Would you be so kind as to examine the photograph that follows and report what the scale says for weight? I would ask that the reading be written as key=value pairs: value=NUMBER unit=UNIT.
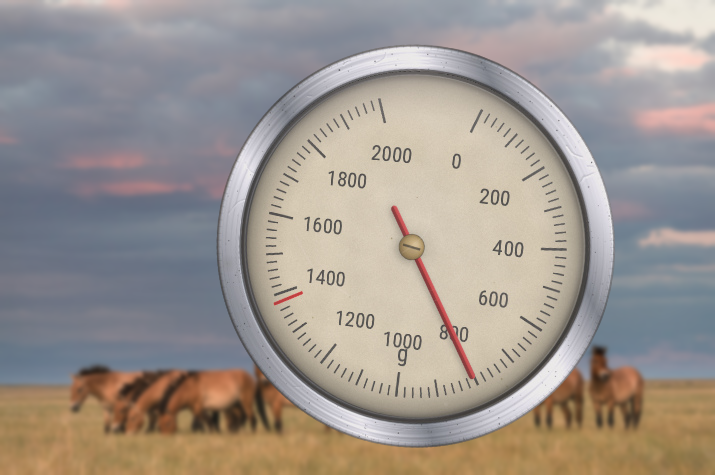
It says value=800 unit=g
